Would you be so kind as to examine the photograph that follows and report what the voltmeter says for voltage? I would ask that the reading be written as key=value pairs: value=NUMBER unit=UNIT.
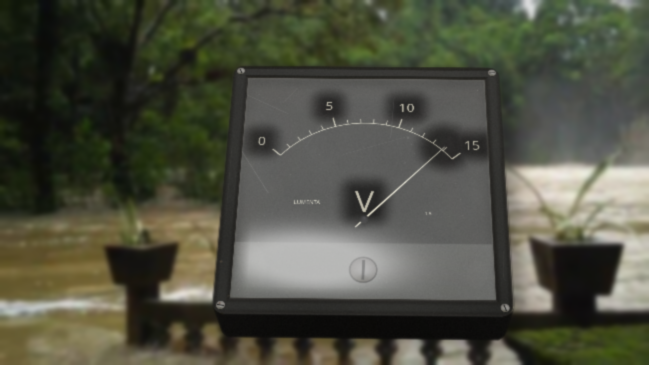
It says value=14 unit=V
